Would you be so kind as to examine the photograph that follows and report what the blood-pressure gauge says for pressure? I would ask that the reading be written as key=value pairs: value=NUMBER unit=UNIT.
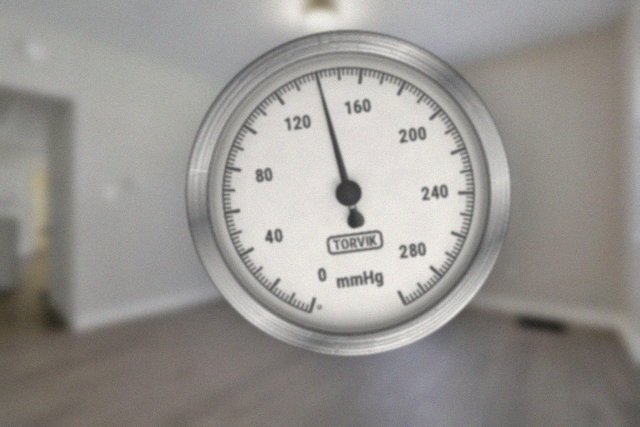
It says value=140 unit=mmHg
